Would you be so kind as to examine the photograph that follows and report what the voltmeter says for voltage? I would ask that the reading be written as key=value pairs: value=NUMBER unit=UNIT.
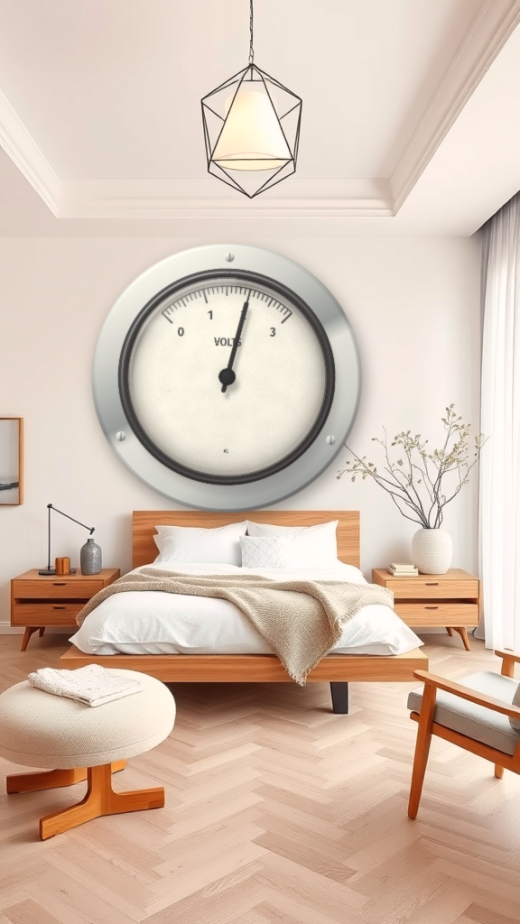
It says value=2 unit=V
